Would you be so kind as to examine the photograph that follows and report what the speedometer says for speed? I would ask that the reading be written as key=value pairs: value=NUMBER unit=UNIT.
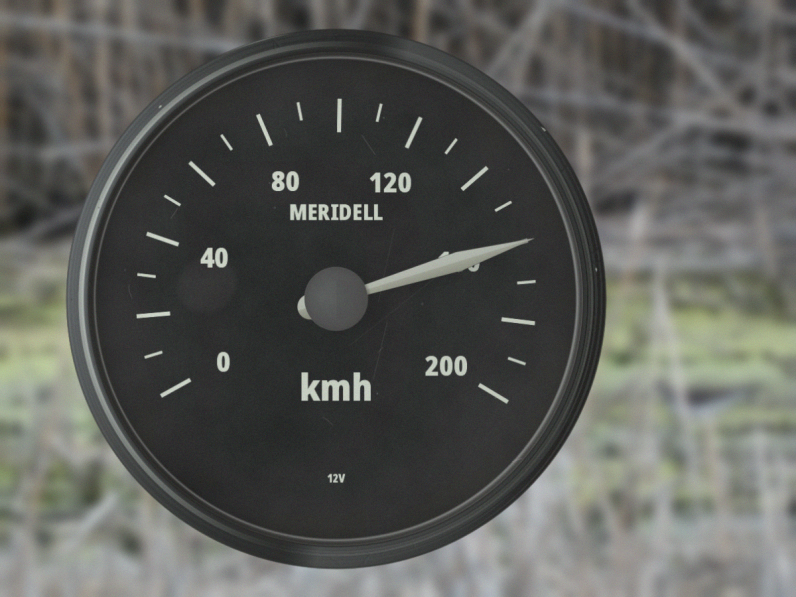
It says value=160 unit=km/h
